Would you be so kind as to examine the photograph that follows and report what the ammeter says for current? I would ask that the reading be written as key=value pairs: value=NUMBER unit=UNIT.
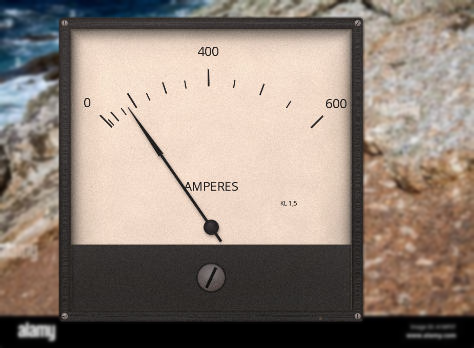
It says value=175 unit=A
